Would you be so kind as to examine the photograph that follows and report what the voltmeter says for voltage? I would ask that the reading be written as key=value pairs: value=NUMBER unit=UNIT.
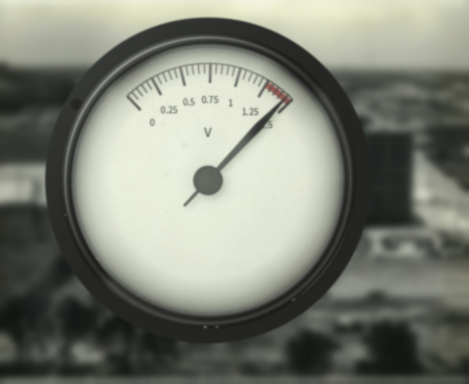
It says value=1.45 unit=V
